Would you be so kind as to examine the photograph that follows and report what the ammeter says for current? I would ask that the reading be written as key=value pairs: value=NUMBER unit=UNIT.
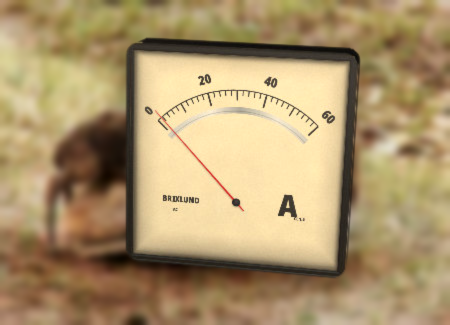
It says value=2 unit=A
